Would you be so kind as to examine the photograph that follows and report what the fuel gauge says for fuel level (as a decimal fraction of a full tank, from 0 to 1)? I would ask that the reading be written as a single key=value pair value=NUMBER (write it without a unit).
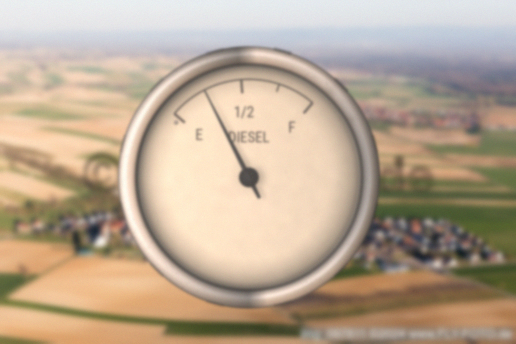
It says value=0.25
